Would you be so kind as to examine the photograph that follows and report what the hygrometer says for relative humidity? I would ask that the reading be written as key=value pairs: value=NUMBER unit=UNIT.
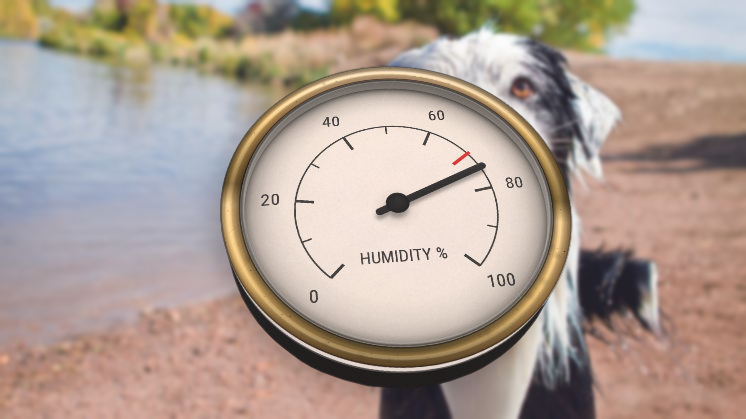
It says value=75 unit=%
